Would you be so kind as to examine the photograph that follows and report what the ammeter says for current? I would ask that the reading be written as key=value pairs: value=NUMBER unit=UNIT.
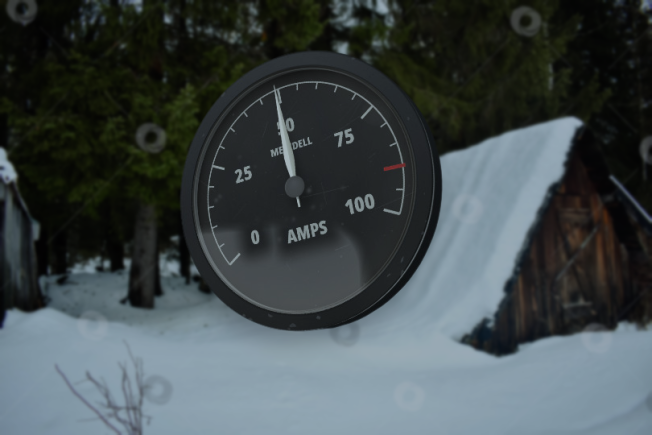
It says value=50 unit=A
